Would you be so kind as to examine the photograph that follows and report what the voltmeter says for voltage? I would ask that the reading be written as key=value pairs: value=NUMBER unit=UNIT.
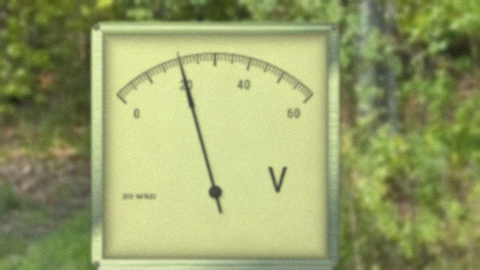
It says value=20 unit=V
